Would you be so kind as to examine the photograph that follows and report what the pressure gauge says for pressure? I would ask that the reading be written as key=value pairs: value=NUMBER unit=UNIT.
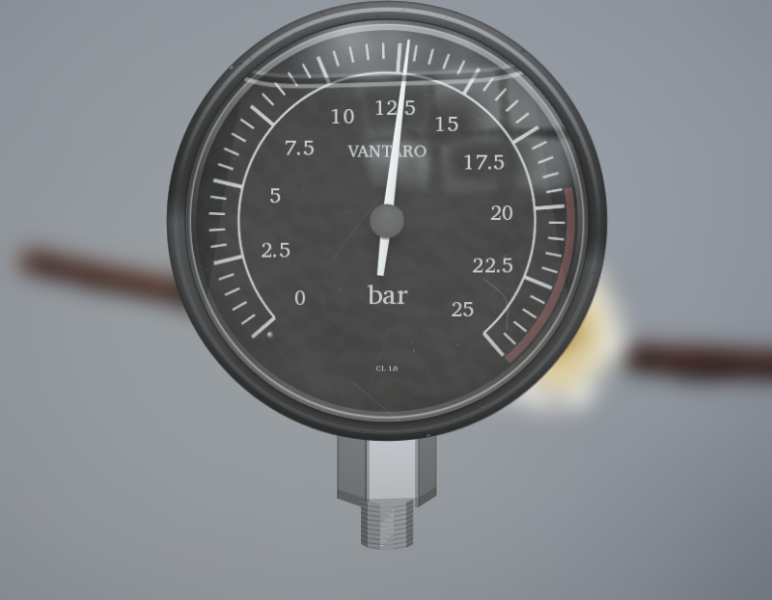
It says value=12.75 unit=bar
